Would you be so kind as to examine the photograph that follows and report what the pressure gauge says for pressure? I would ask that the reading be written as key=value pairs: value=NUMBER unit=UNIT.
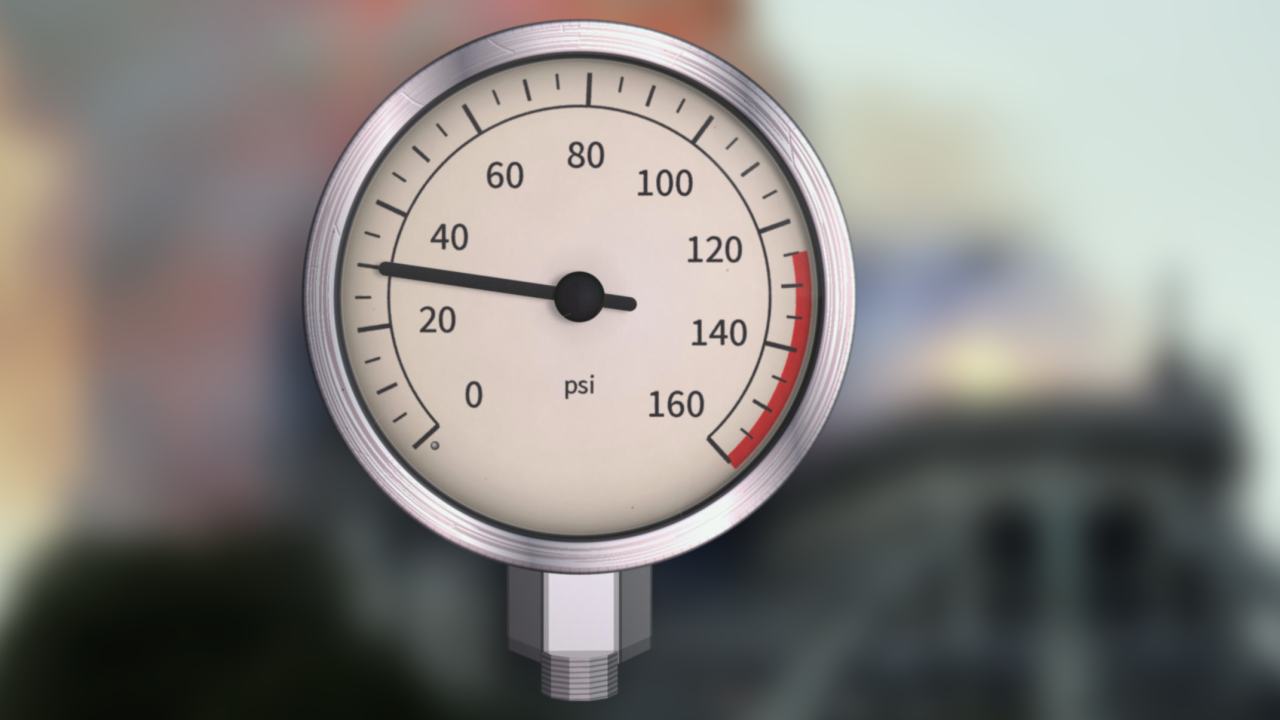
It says value=30 unit=psi
